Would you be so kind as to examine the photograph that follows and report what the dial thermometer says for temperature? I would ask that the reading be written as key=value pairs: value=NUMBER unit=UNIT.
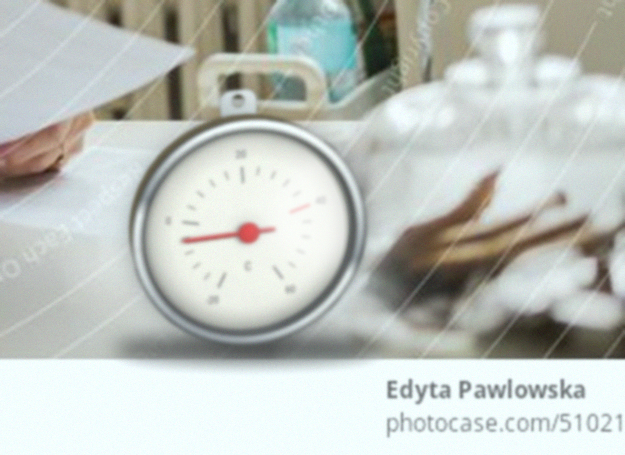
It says value=-4 unit=°C
